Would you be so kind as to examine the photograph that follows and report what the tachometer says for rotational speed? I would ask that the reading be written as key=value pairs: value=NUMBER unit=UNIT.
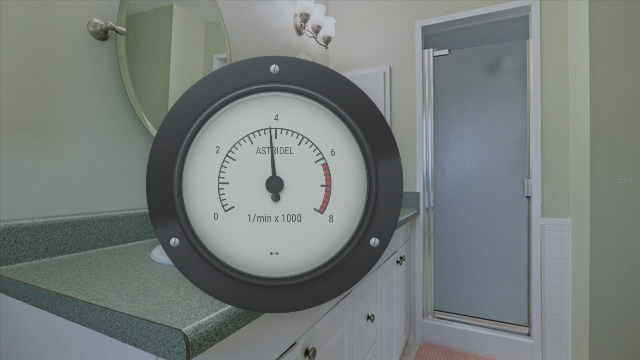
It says value=3800 unit=rpm
